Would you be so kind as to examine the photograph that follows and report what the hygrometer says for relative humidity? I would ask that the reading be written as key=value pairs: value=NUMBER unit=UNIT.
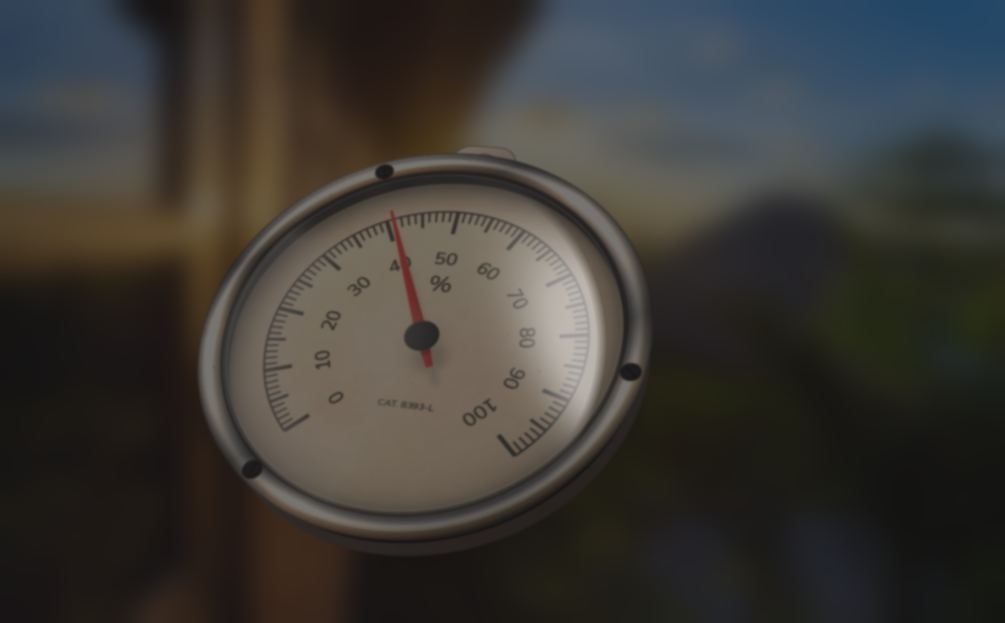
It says value=41 unit=%
